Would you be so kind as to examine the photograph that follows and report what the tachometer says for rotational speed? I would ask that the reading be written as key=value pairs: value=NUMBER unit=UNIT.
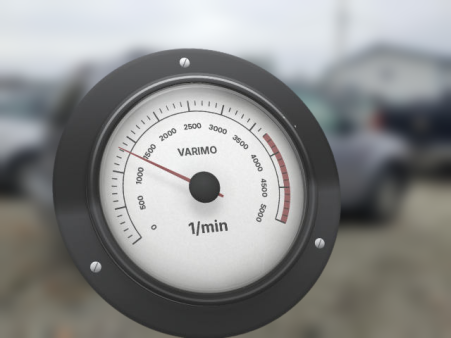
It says value=1300 unit=rpm
